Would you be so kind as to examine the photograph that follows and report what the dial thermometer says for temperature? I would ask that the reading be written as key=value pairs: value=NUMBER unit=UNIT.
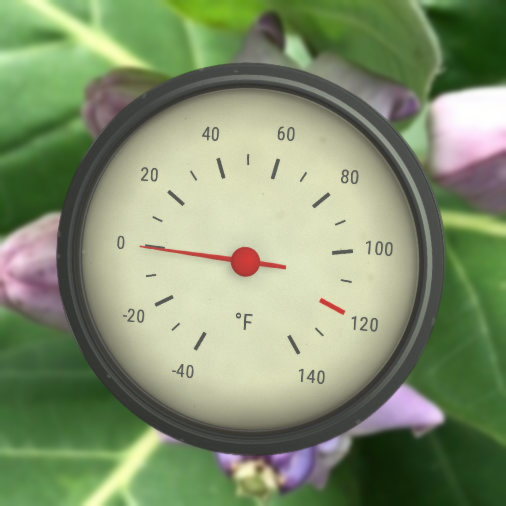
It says value=0 unit=°F
